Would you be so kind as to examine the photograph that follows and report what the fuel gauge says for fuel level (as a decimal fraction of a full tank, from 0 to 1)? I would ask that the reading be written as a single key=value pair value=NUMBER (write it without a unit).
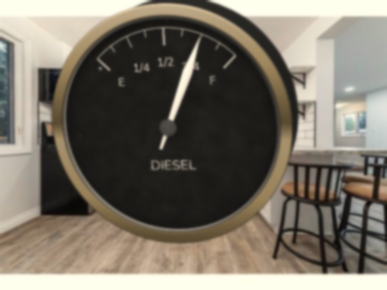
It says value=0.75
